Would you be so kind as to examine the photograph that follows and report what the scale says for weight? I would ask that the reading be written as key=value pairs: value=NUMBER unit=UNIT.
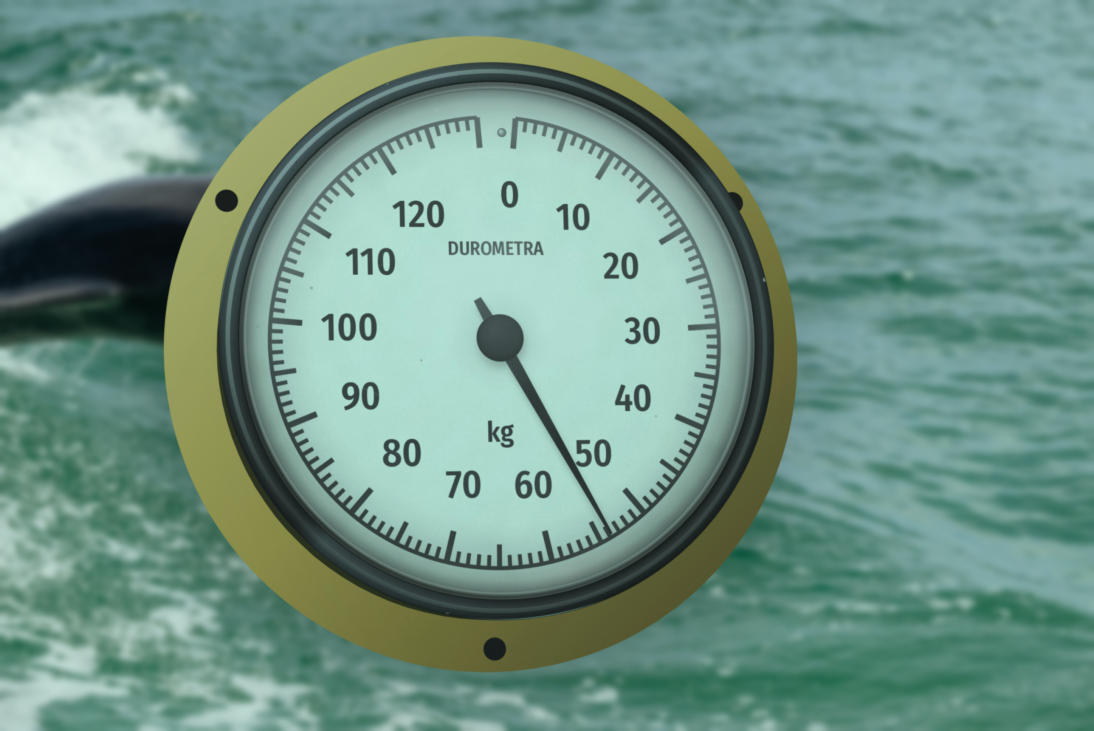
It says value=54 unit=kg
